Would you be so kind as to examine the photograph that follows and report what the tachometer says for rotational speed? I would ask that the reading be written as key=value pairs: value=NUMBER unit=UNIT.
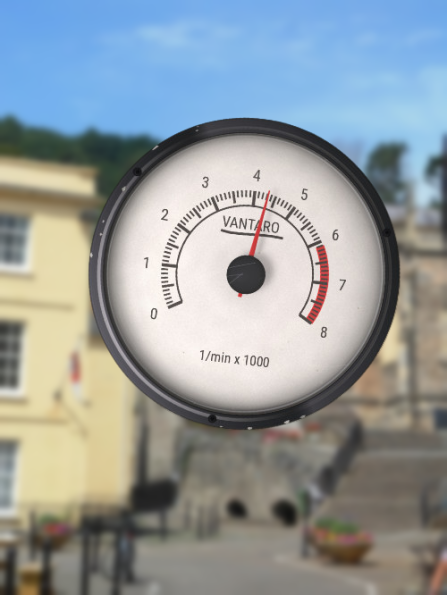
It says value=4300 unit=rpm
